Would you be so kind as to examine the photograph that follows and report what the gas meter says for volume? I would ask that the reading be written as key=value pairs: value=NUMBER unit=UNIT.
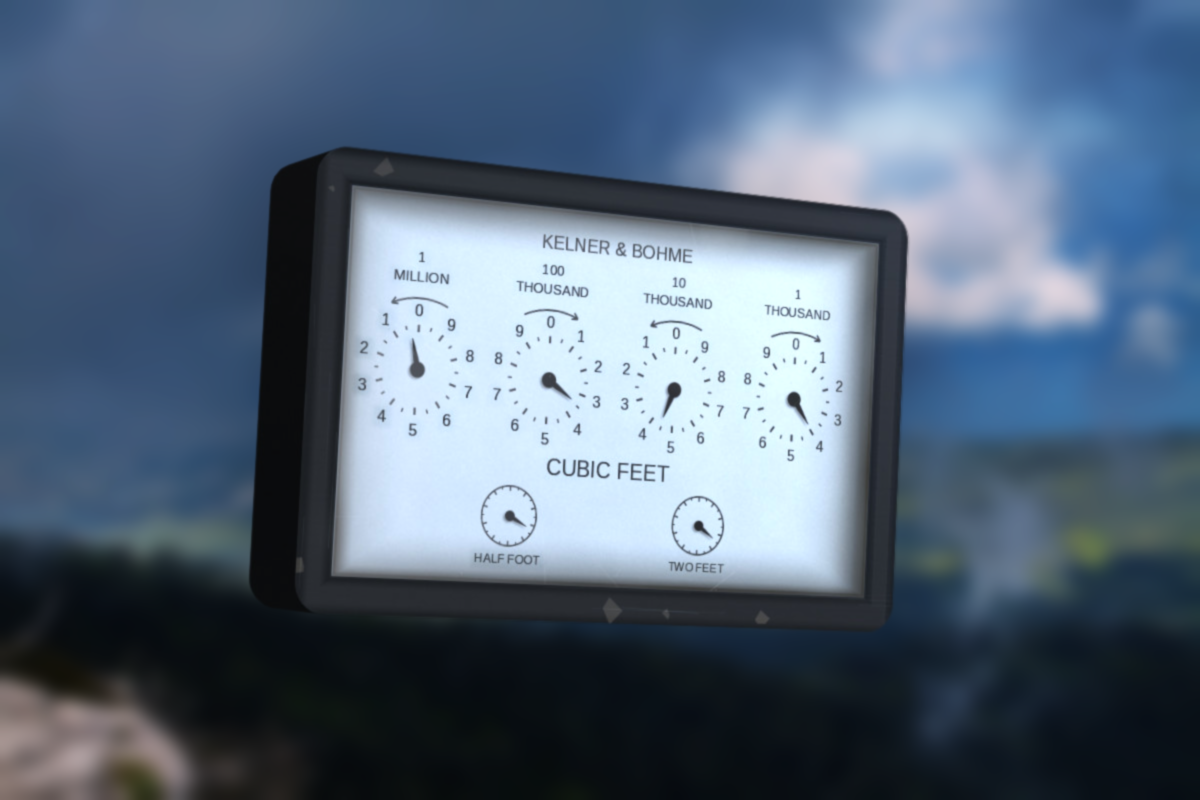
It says value=34400 unit=ft³
